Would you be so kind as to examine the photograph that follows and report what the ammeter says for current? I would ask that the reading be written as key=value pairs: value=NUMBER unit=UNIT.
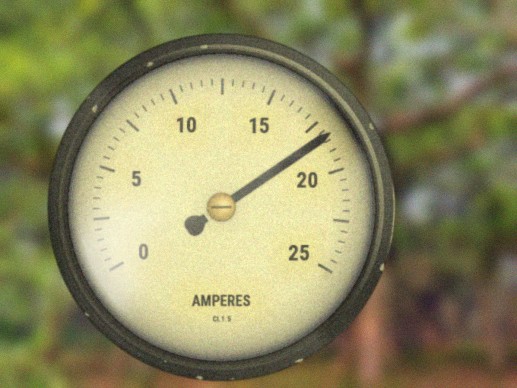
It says value=18.25 unit=A
